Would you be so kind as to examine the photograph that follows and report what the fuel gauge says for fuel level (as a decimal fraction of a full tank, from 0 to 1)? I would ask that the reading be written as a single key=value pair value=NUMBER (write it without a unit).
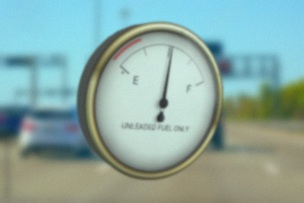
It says value=0.5
